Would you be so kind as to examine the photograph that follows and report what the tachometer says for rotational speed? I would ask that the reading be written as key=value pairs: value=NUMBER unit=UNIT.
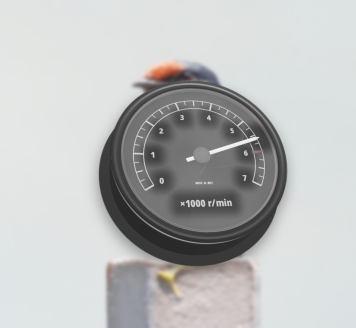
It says value=5625 unit=rpm
